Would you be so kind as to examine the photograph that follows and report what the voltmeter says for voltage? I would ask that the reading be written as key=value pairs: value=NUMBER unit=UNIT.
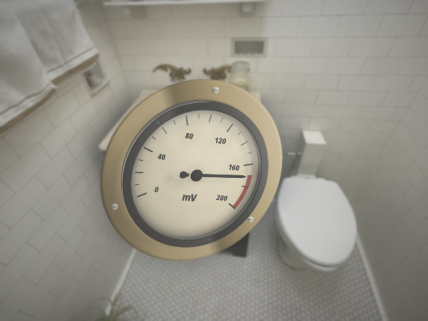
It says value=170 unit=mV
